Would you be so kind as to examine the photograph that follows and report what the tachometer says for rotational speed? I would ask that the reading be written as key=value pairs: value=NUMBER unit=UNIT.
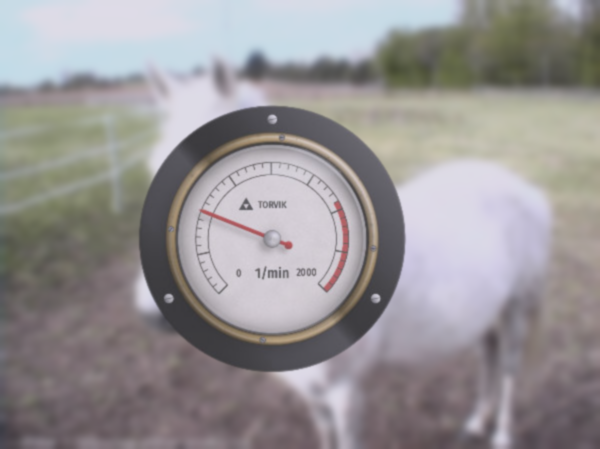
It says value=500 unit=rpm
